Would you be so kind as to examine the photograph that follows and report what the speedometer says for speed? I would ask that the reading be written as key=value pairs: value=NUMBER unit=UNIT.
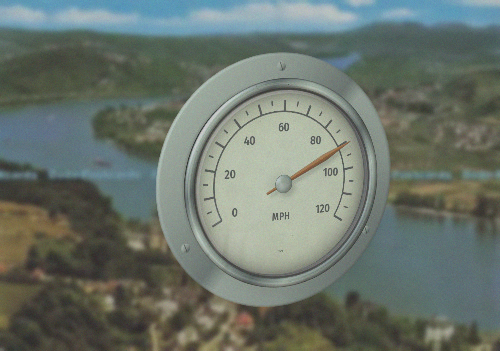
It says value=90 unit=mph
